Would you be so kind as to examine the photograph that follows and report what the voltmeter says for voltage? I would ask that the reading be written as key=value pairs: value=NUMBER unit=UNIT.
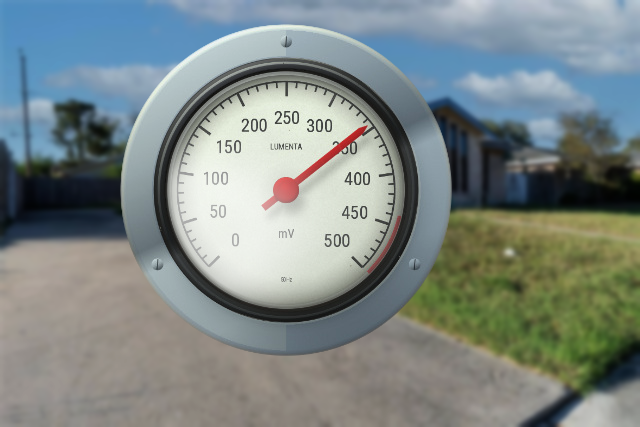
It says value=345 unit=mV
